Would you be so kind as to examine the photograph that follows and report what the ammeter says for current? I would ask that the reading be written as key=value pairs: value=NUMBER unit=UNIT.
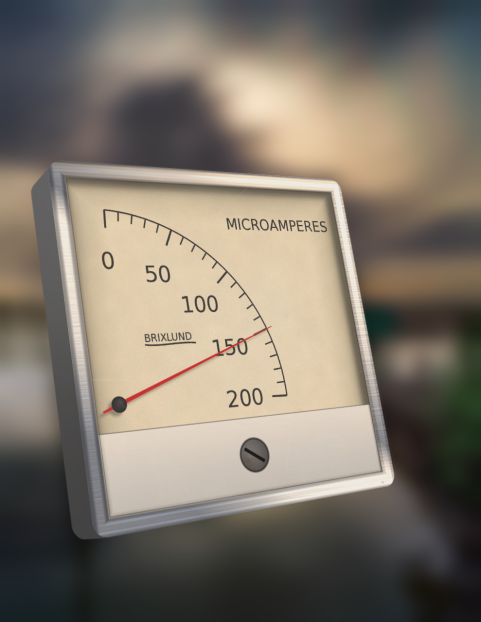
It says value=150 unit=µA
